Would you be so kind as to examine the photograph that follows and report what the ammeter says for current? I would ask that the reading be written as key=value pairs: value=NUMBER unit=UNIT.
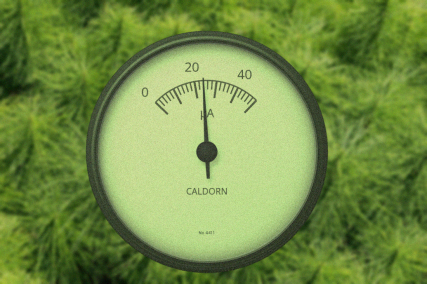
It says value=24 unit=µA
